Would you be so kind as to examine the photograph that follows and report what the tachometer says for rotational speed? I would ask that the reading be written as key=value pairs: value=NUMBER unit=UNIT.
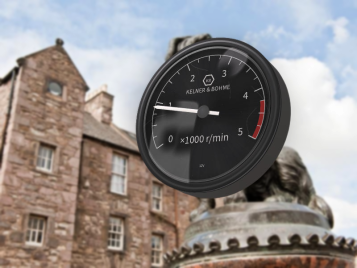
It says value=875 unit=rpm
